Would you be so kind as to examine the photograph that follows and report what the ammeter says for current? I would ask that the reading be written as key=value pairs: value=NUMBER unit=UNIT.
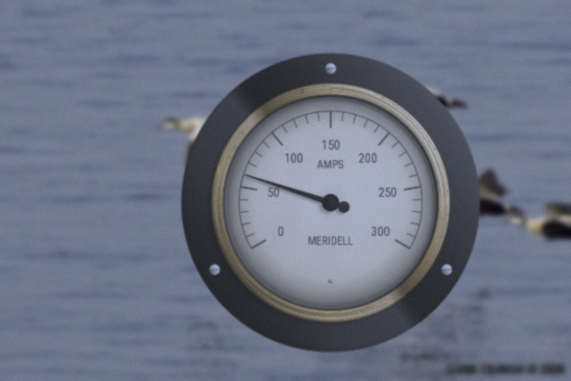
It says value=60 unit=A
